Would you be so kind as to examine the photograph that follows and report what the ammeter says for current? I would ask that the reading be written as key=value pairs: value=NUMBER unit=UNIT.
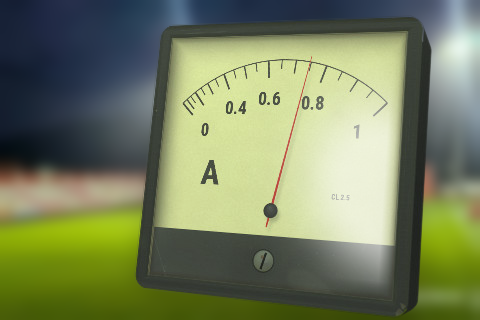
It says value=0.75 unit=A
